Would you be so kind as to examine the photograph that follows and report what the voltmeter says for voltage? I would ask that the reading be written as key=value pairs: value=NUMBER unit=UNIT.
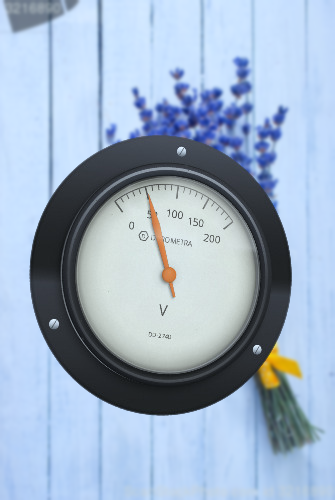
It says value=50 unit=V
